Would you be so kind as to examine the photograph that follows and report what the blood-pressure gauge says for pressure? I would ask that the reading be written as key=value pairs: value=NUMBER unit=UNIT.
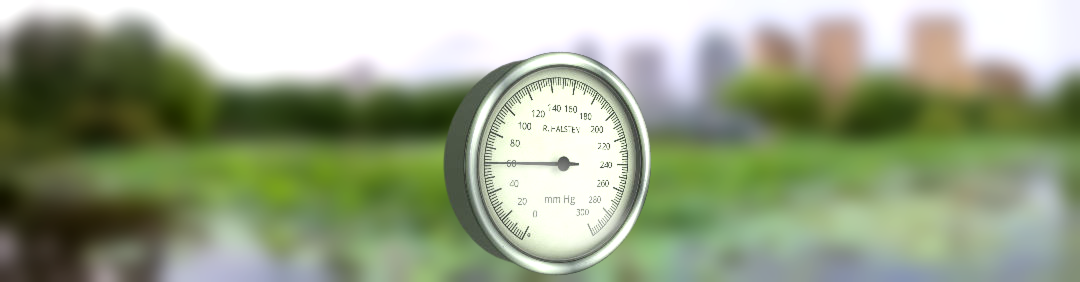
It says value=60 unit=mmHg
